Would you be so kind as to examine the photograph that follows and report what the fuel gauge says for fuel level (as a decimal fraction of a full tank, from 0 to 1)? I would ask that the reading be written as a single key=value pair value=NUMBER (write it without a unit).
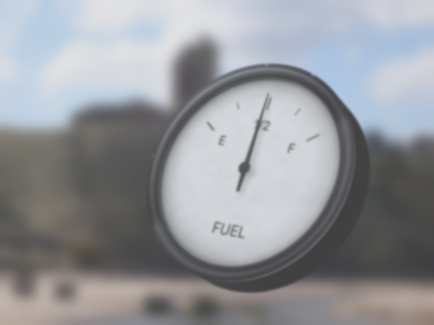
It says value=0.5
